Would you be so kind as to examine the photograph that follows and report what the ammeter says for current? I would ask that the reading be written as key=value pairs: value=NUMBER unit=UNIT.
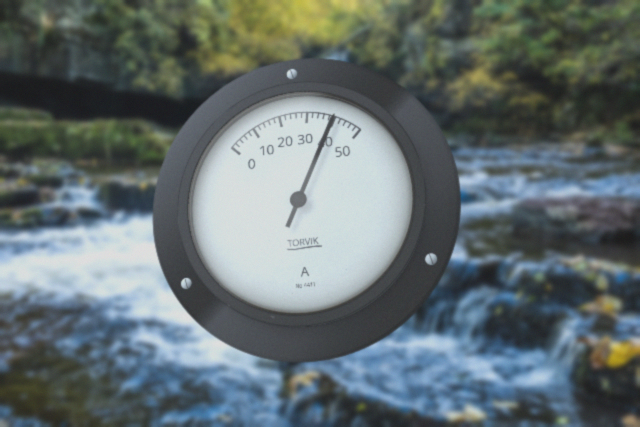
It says value=40 unit=A
